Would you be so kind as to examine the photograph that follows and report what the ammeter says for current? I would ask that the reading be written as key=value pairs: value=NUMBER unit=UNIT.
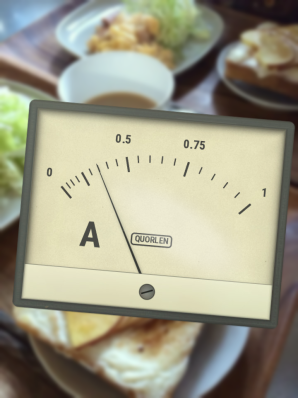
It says value=0.35 unit=A
